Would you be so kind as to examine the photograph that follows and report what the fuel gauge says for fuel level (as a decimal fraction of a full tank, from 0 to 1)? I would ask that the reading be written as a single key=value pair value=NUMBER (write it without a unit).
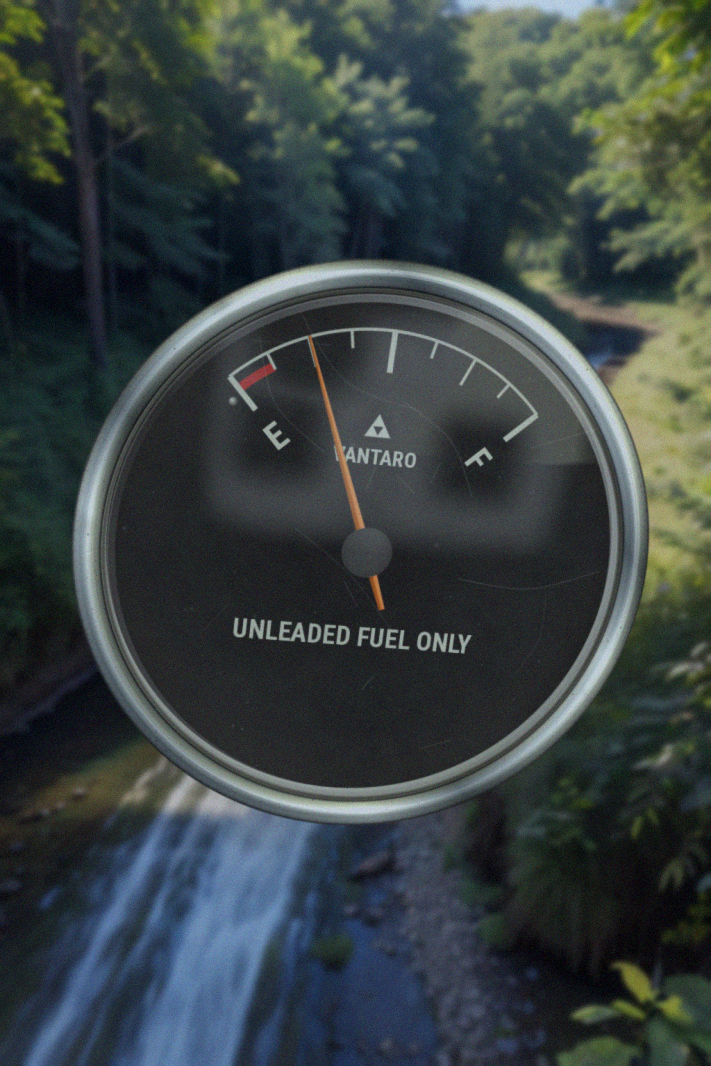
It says value=0.25
